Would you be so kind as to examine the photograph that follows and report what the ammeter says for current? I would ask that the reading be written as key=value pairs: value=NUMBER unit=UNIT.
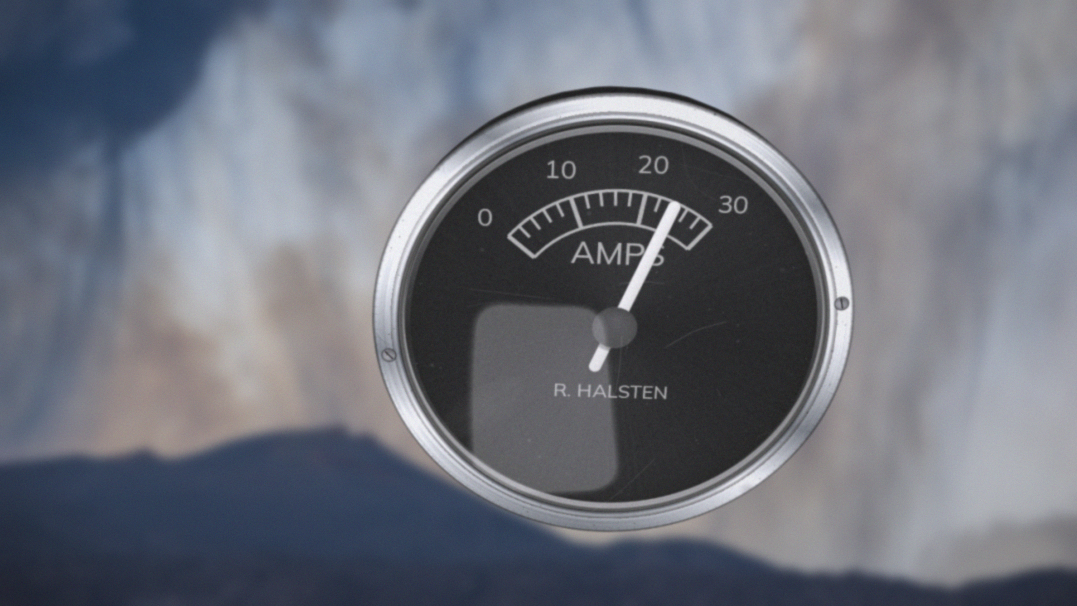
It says value=24 unit=A
